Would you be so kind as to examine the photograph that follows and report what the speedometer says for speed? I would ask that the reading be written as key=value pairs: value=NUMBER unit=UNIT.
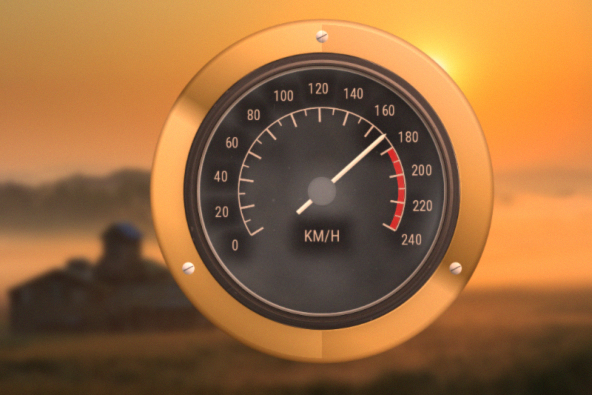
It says value=170 unit=km/h
